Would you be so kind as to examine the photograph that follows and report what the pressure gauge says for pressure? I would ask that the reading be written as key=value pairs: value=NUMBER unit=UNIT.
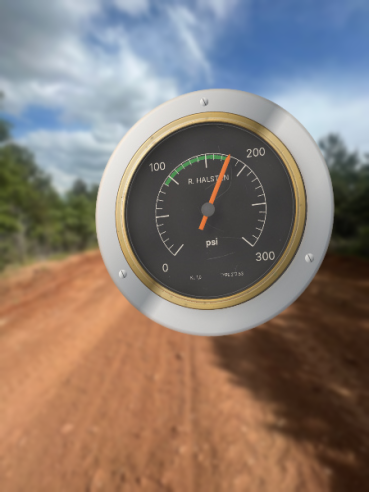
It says value=180 unit=psi
